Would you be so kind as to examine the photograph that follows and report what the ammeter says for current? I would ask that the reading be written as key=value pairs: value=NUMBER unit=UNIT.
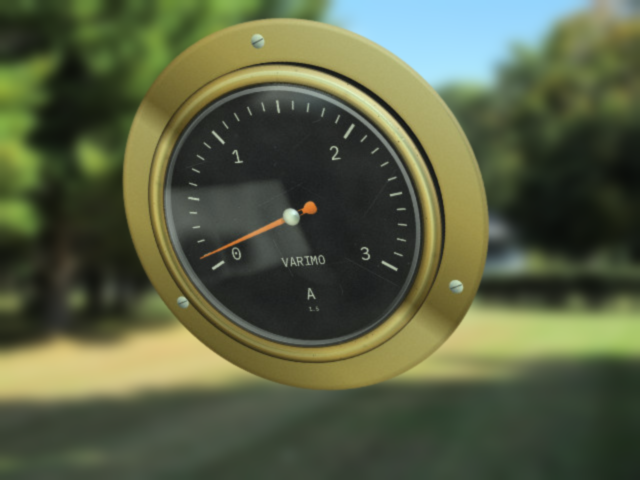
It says value=0.1 unit=A
